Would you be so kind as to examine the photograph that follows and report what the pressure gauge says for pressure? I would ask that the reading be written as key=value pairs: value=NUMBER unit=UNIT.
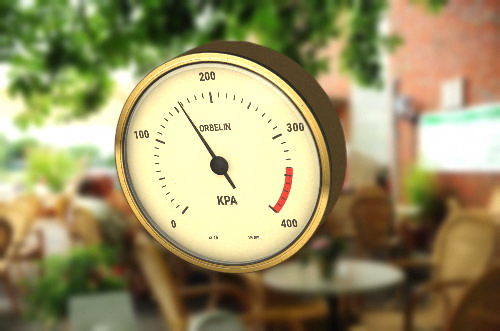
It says value=160 unit=kPa
